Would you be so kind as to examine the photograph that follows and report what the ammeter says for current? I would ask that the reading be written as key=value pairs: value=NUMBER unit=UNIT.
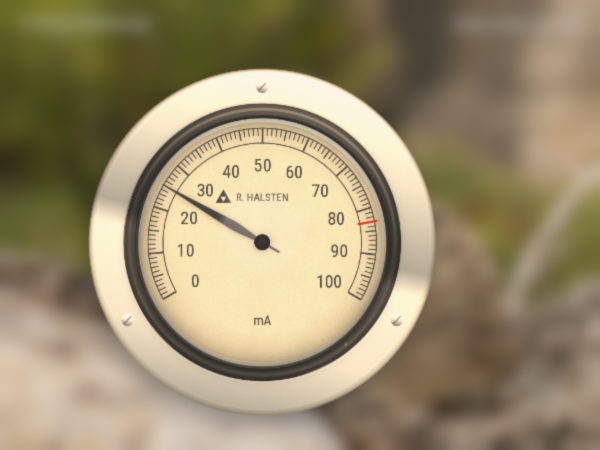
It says value=25 unit=mA
